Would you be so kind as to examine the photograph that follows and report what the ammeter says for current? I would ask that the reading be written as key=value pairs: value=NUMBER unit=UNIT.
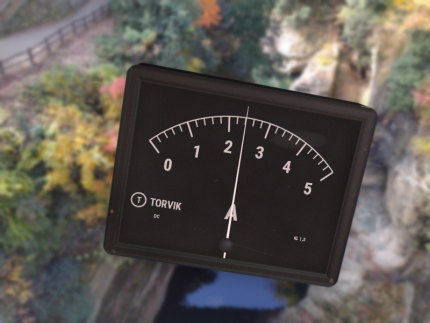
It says value=2.4 unit=A
